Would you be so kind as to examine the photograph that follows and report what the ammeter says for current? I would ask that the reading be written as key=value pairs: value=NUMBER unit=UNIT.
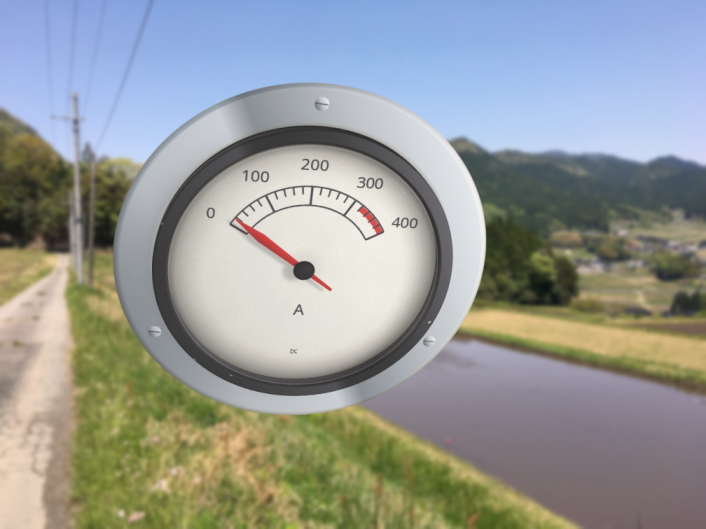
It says value=20 unit=A
